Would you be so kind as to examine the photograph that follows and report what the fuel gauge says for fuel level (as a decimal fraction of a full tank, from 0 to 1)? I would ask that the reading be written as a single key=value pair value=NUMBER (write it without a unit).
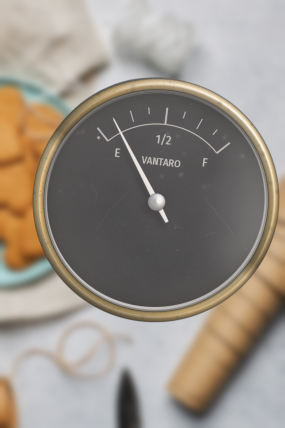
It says value=0.125
